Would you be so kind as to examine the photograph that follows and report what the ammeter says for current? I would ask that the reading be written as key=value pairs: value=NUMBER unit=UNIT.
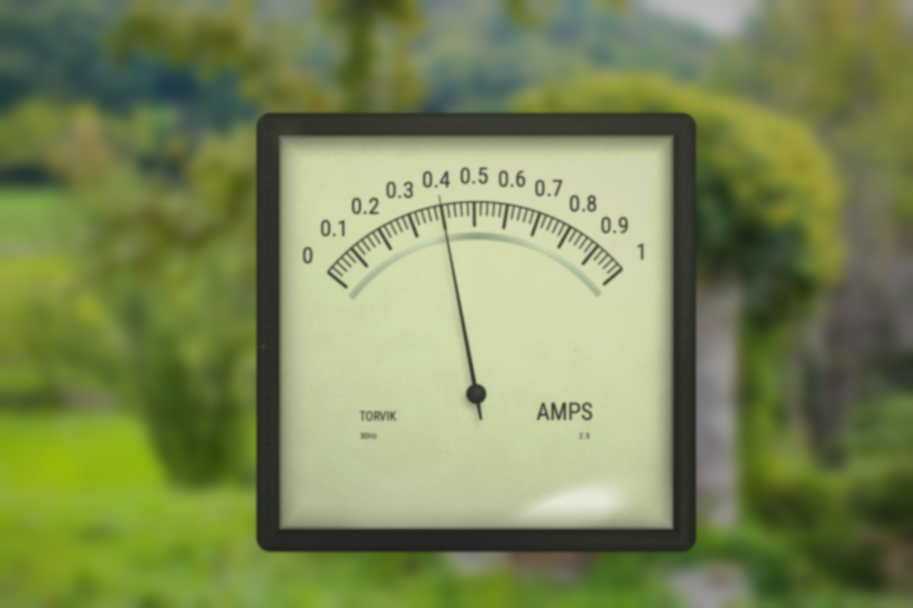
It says value=0.4 unit=A
